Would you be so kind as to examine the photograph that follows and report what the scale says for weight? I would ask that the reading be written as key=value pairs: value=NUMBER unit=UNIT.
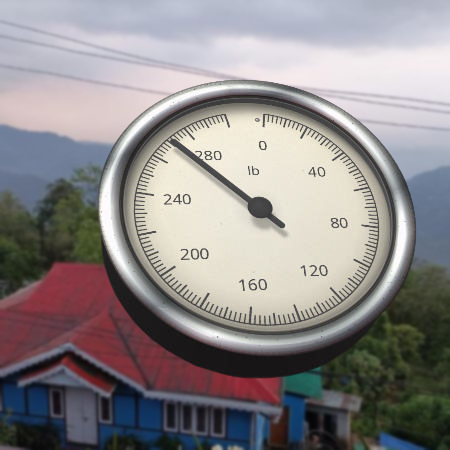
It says value=270 unit=lb
